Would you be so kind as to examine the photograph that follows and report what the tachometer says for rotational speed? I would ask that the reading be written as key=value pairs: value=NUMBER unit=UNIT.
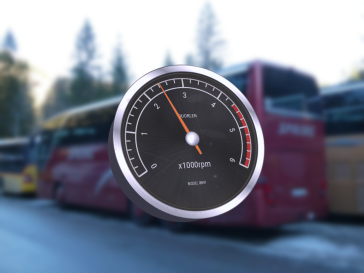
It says value=2400 unit=rpm
